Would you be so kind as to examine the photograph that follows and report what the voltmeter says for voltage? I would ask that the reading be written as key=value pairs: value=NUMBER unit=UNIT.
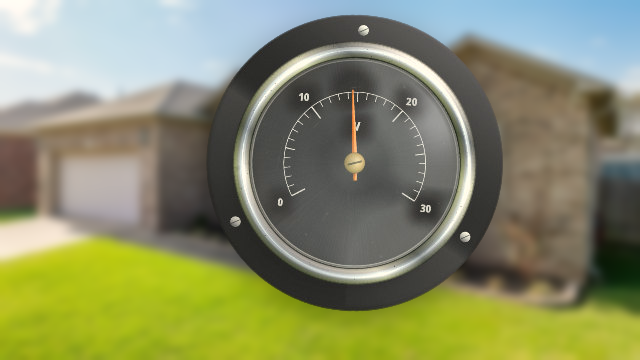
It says value=14.5 unit=V
